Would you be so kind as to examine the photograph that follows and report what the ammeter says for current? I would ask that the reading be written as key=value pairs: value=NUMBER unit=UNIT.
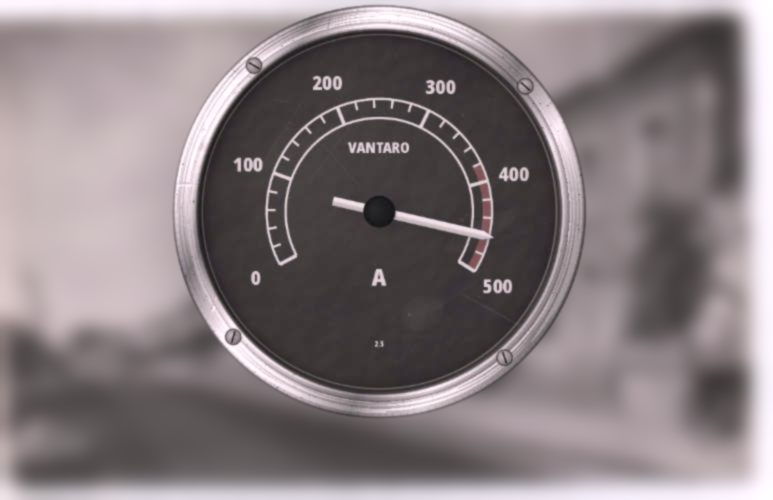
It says value=460 unit=A
